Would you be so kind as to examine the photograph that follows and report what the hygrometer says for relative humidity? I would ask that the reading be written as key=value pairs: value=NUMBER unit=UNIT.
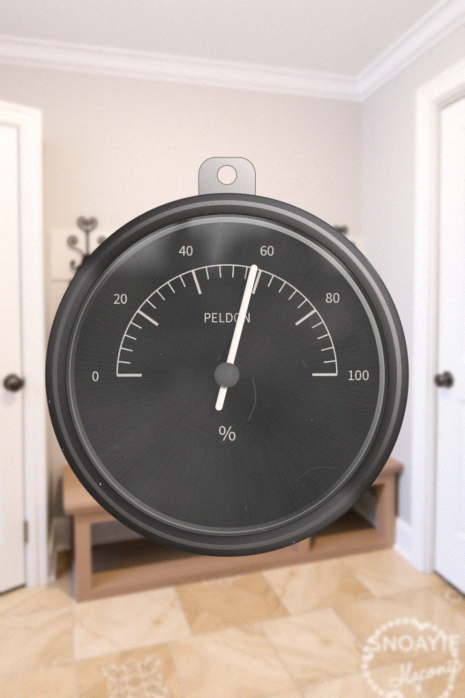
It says value=58 unit=%
